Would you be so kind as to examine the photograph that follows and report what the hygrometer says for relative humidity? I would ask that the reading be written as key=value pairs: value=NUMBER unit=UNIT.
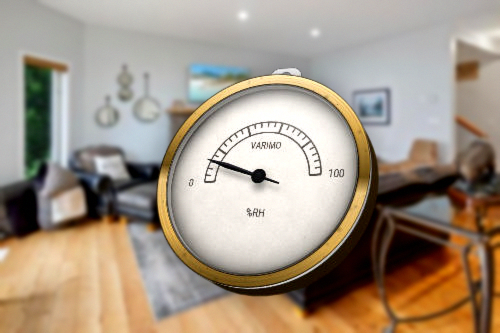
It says value=12 unit=%
